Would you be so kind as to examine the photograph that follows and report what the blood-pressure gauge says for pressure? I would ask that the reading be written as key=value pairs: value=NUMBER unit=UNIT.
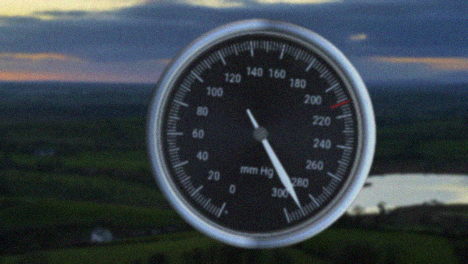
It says value=290 unit=mmHg
